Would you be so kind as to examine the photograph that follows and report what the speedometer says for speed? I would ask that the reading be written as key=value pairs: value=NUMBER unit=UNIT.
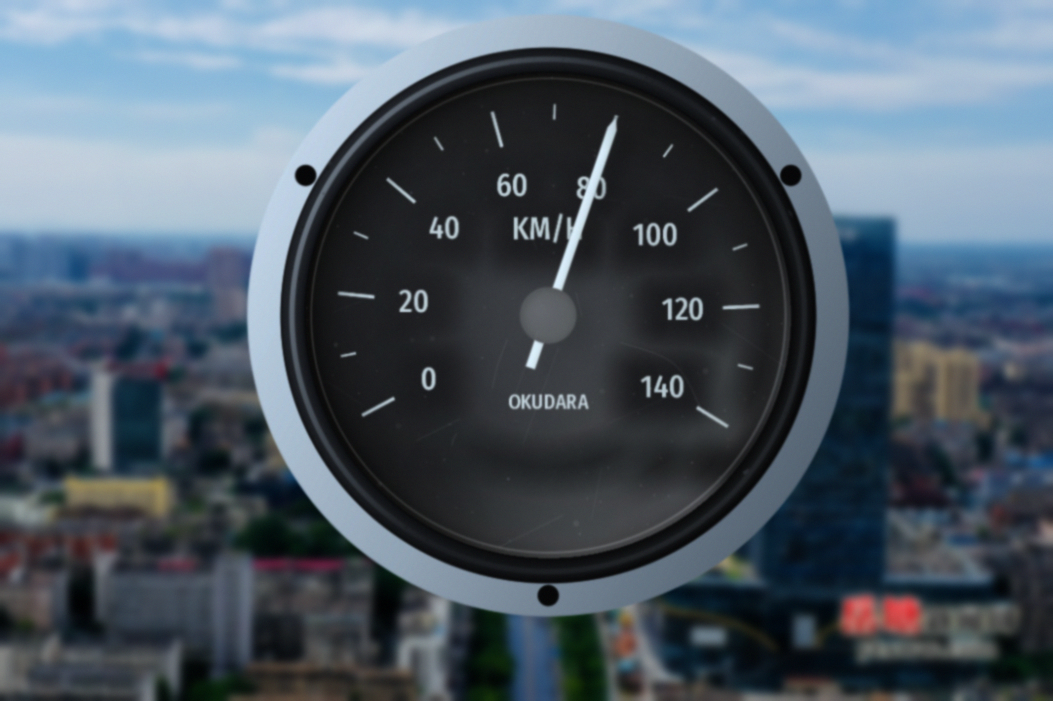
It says value=80 unit=km/h
